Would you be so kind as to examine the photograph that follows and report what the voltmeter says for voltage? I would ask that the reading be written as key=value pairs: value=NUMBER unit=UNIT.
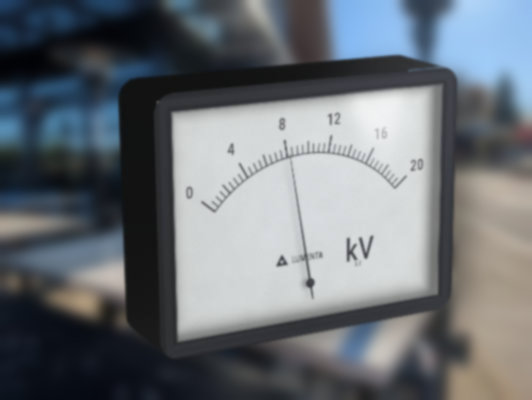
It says value=8 unit=kV
